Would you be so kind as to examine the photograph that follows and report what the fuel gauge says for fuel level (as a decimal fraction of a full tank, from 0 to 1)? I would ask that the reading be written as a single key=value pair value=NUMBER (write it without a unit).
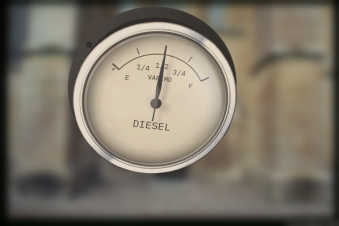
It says value=0.5
